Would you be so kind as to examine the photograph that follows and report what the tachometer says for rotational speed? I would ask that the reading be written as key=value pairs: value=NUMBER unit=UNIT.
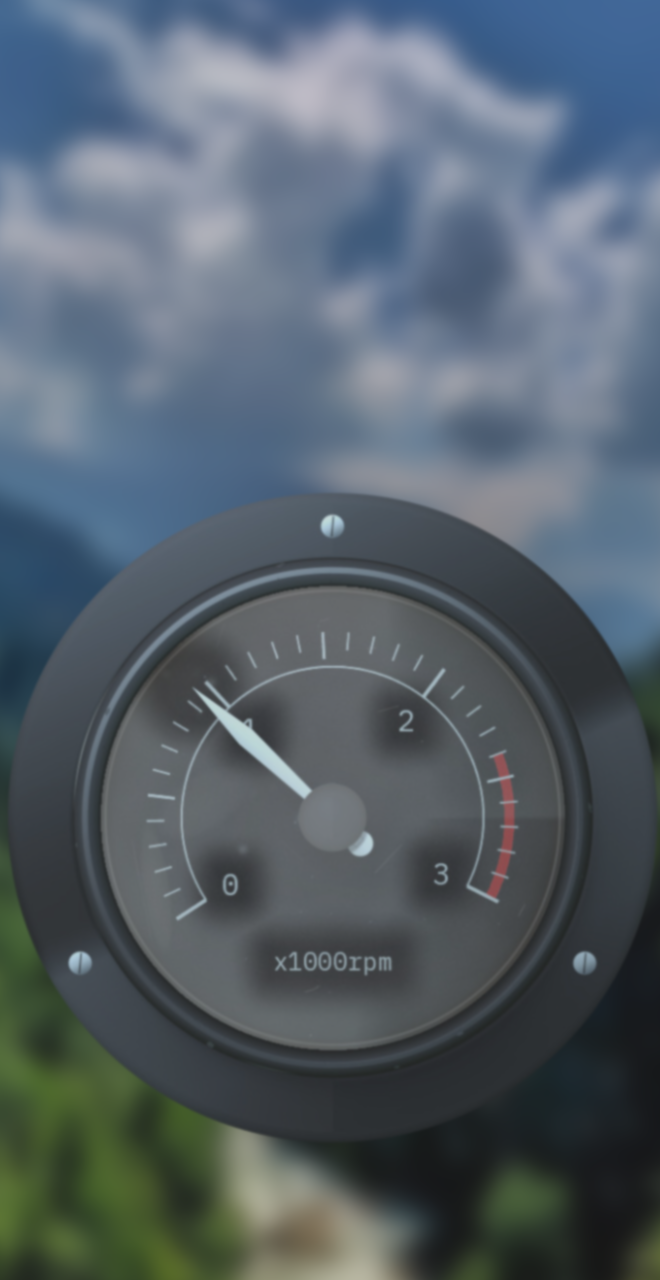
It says value=950 unit=rpm
